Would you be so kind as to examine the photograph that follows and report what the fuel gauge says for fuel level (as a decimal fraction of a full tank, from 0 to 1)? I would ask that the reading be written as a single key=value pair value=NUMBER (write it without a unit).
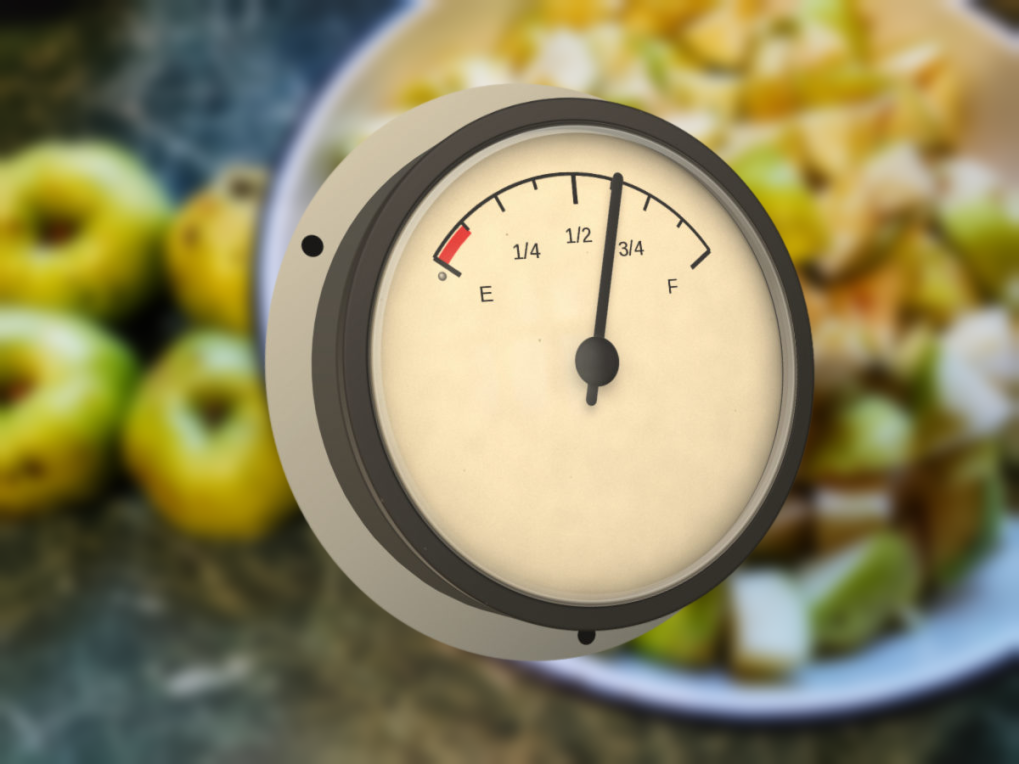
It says value=0.625
